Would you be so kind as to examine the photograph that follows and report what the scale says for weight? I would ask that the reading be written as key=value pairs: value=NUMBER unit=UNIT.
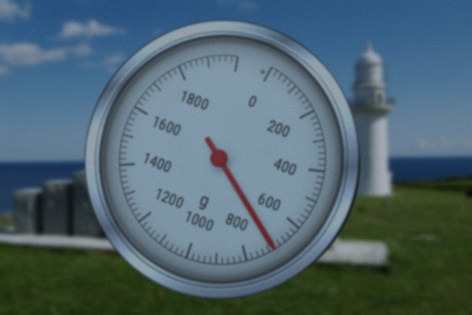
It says value=700 unit=g
